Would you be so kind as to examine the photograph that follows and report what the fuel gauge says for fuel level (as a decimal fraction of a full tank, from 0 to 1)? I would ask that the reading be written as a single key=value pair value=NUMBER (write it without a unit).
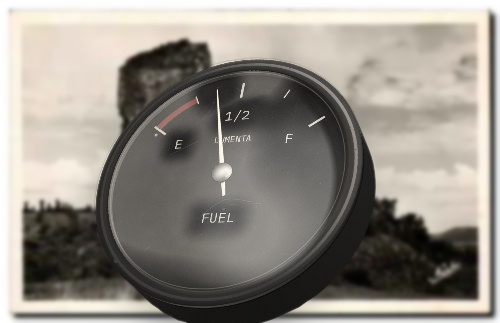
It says value=0.375
